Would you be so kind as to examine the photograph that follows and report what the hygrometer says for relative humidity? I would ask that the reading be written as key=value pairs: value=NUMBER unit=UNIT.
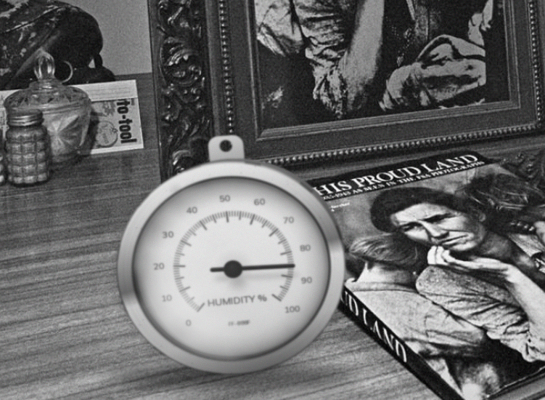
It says value=85 unit=%
